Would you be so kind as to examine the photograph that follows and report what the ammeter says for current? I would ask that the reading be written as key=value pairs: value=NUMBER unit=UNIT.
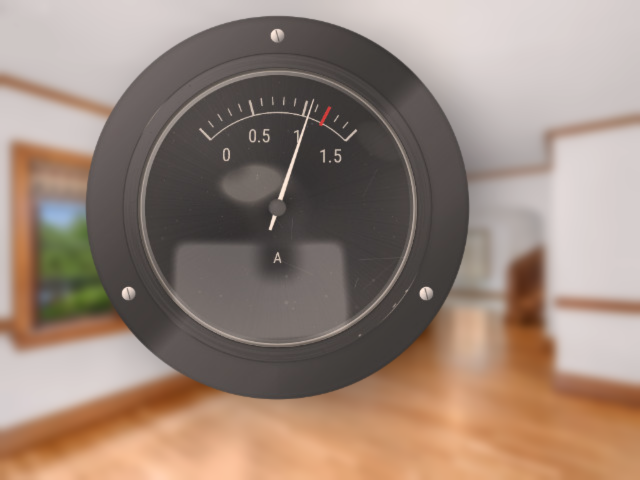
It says value=1.05 unit=A
